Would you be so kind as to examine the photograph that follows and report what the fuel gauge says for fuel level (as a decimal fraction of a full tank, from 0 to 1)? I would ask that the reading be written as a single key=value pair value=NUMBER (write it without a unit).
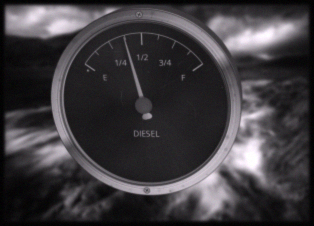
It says value=0.375
